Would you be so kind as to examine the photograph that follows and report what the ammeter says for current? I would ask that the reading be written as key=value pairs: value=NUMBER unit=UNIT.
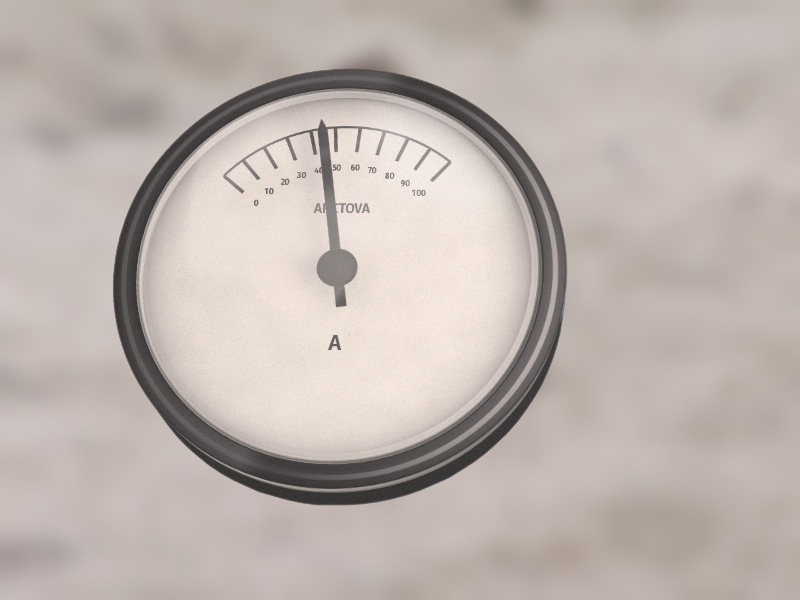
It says value=45 unit=A
